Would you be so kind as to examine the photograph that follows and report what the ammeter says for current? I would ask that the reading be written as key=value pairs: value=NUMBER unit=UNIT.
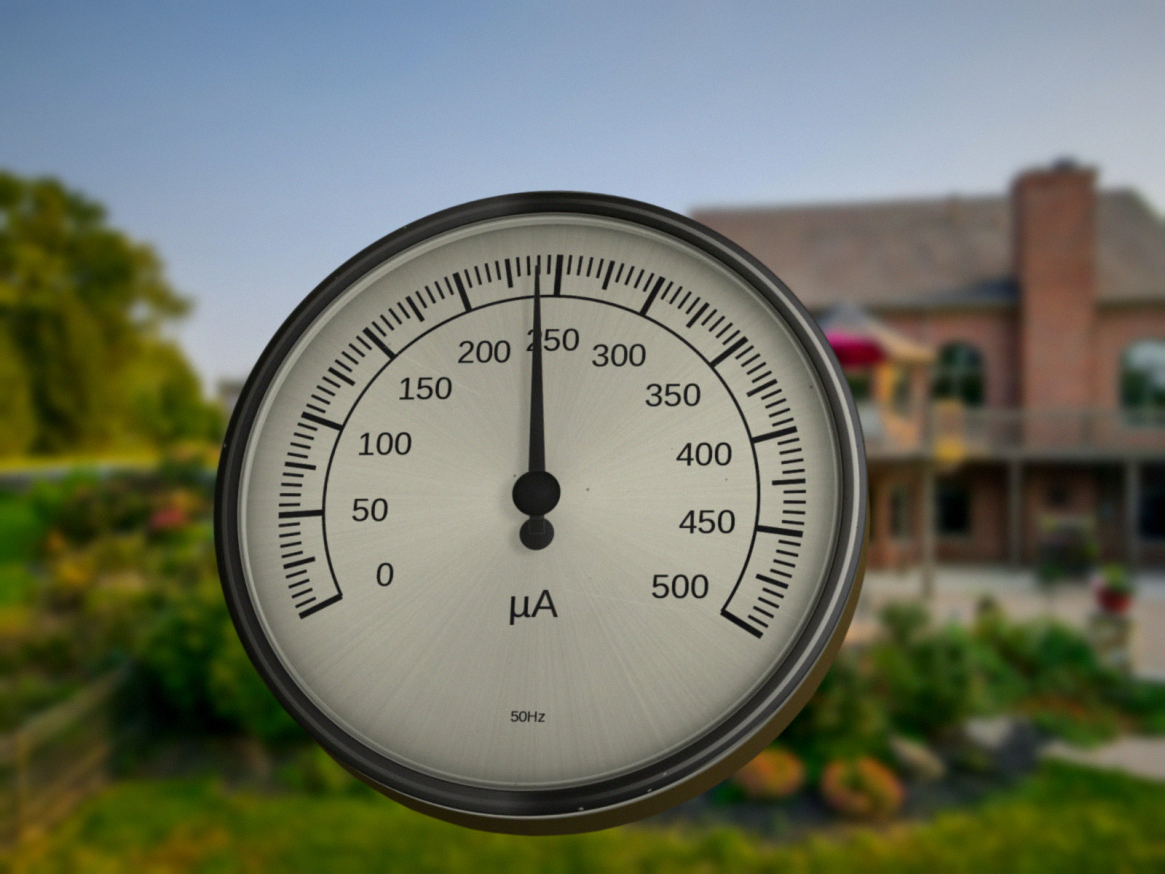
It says value=240 unit=µA
